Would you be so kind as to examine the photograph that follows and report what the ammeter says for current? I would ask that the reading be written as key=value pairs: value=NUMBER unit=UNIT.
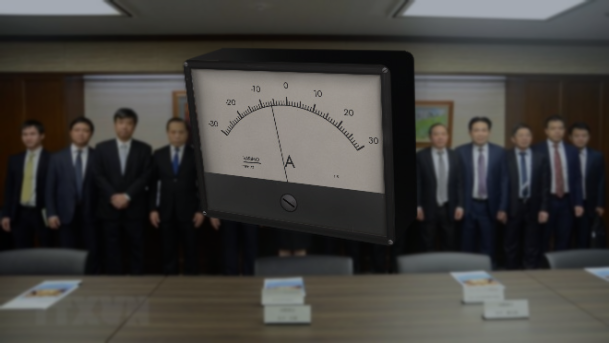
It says value=-5 unit=A
